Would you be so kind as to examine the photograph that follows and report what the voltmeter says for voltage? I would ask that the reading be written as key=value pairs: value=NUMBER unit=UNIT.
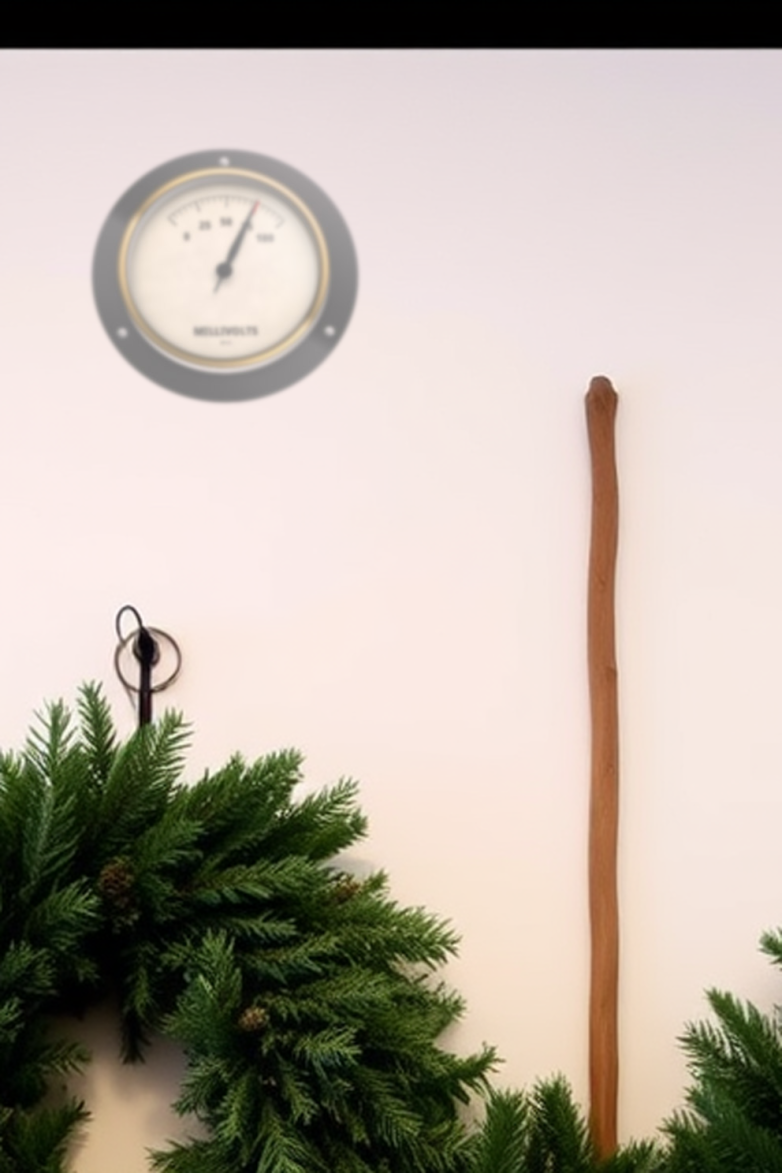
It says value=75 unit=mV
